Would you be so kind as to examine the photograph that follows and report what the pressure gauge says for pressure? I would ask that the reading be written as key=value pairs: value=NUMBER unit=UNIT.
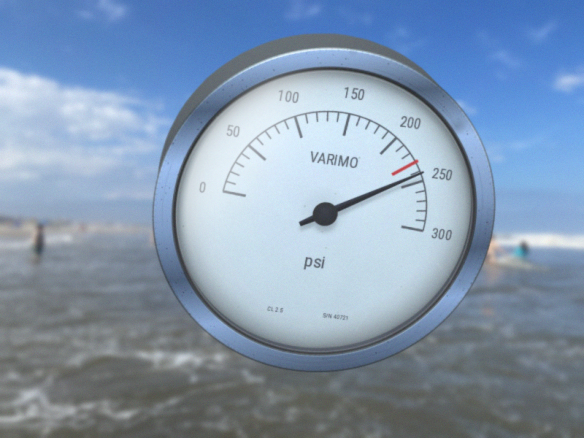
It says value=240 unit=psi
